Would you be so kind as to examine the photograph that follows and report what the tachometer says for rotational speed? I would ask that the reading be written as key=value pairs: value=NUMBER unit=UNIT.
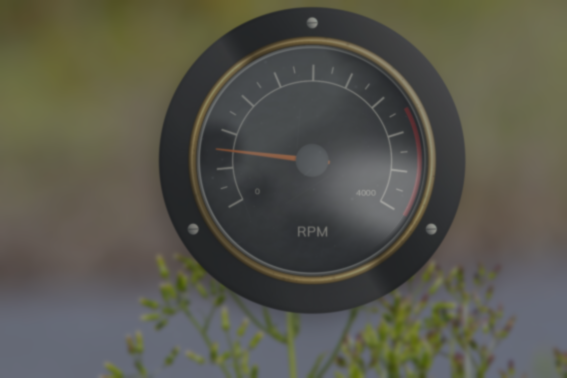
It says value=600 unit=rpm
